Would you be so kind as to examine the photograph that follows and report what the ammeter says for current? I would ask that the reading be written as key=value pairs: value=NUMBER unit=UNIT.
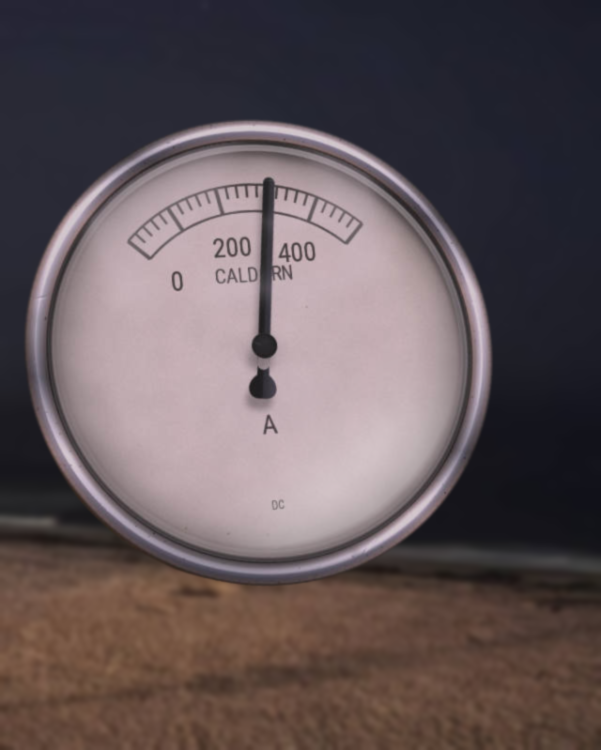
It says value=300 unit=A
